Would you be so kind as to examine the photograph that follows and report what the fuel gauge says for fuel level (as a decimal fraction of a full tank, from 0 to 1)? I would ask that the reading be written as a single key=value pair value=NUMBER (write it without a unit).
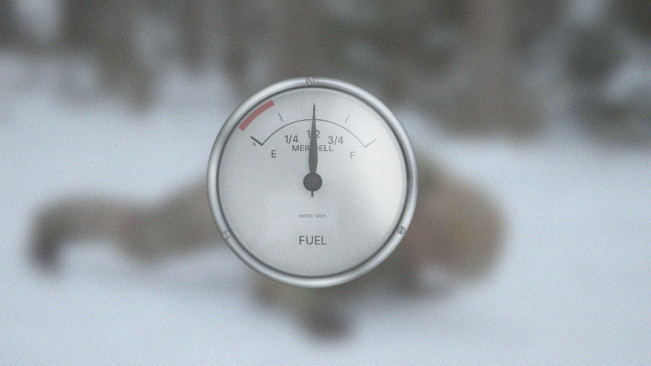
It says value=0.5
